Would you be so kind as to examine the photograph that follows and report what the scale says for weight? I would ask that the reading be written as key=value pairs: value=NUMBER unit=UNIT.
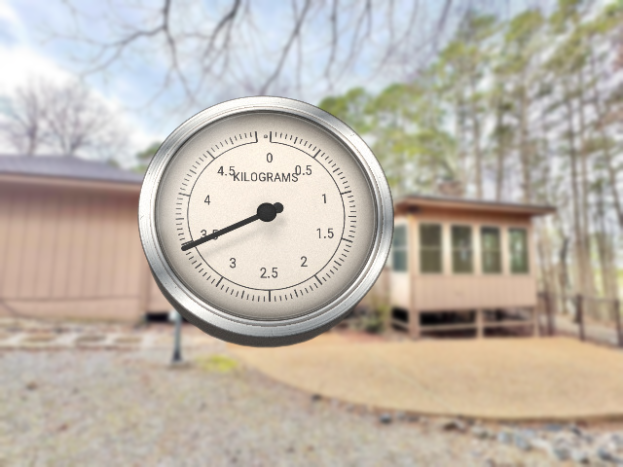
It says value=3.45 unit=kg
